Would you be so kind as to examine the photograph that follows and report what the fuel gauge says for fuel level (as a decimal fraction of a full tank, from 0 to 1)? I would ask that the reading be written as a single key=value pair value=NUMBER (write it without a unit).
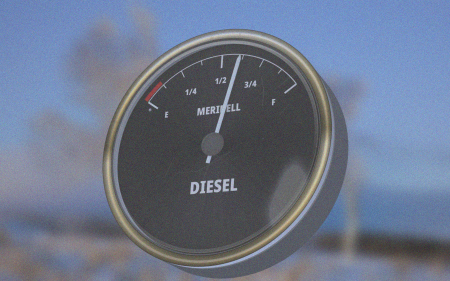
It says value=0.625
